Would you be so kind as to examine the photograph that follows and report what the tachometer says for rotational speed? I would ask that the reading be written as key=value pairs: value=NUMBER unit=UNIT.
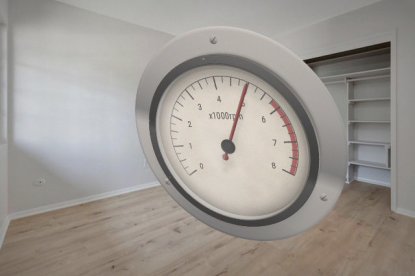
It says value=5000 unit=rpm
